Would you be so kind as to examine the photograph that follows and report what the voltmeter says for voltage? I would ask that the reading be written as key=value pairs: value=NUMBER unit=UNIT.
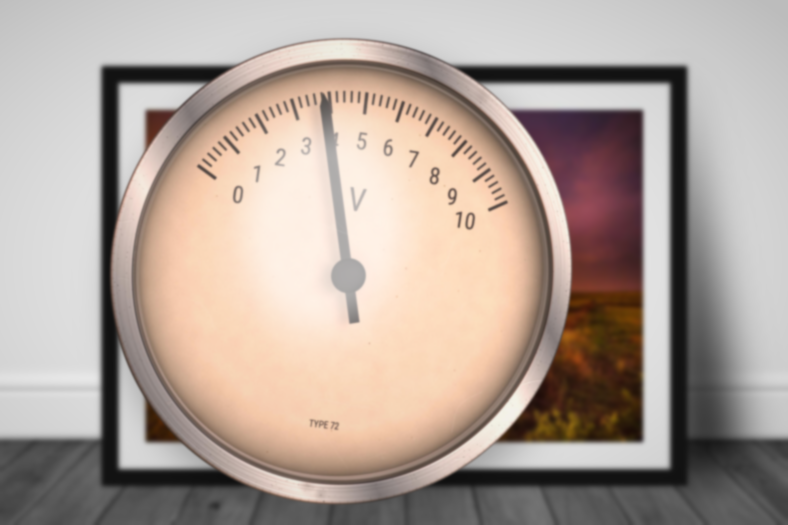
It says value=3.8 unit=V
